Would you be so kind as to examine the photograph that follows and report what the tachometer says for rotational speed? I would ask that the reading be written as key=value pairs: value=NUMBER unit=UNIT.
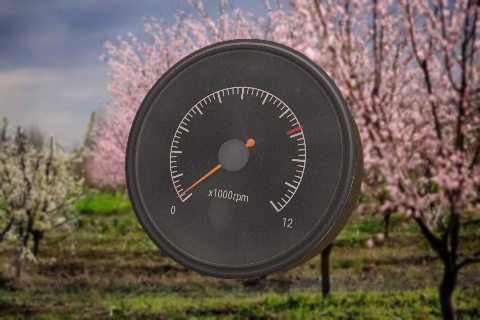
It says value=200 unit=rpm
